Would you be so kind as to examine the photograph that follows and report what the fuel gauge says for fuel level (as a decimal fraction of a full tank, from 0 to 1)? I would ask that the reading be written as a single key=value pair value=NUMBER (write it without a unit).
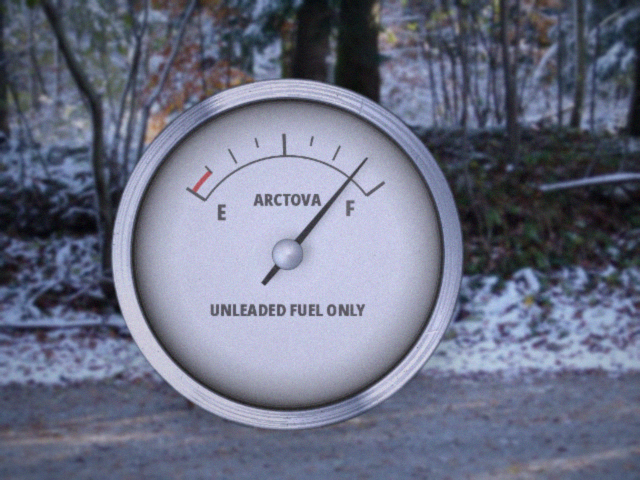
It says value=0.875
